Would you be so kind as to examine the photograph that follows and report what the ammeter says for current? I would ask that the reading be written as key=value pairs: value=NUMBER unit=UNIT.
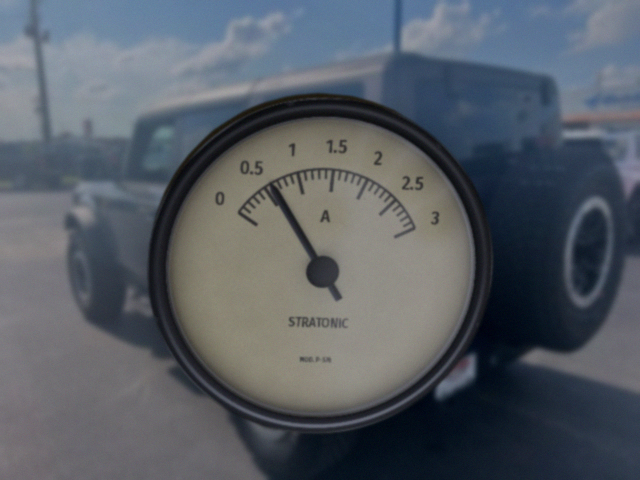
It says value=0.6 unit=A
